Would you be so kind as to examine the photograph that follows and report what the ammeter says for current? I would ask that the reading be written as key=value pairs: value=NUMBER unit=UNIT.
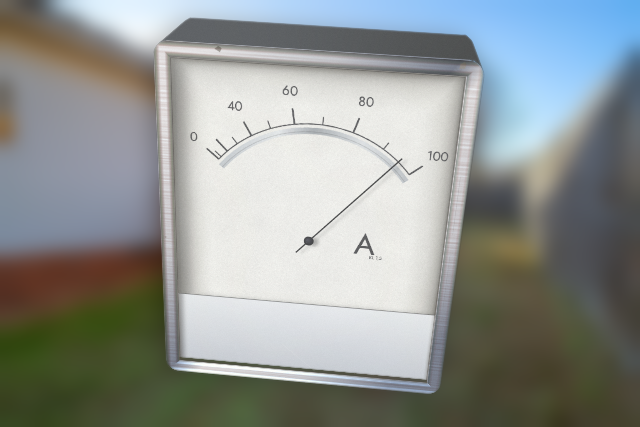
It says value=95 unit=A
